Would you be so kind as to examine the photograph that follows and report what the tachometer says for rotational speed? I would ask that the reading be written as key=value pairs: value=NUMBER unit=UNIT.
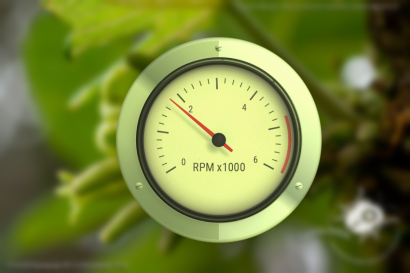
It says value=1800 unit=rpm
